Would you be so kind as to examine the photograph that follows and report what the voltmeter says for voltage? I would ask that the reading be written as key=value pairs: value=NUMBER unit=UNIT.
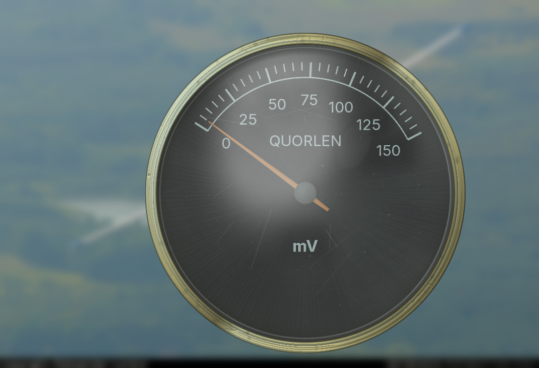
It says value=5 unit=mV
